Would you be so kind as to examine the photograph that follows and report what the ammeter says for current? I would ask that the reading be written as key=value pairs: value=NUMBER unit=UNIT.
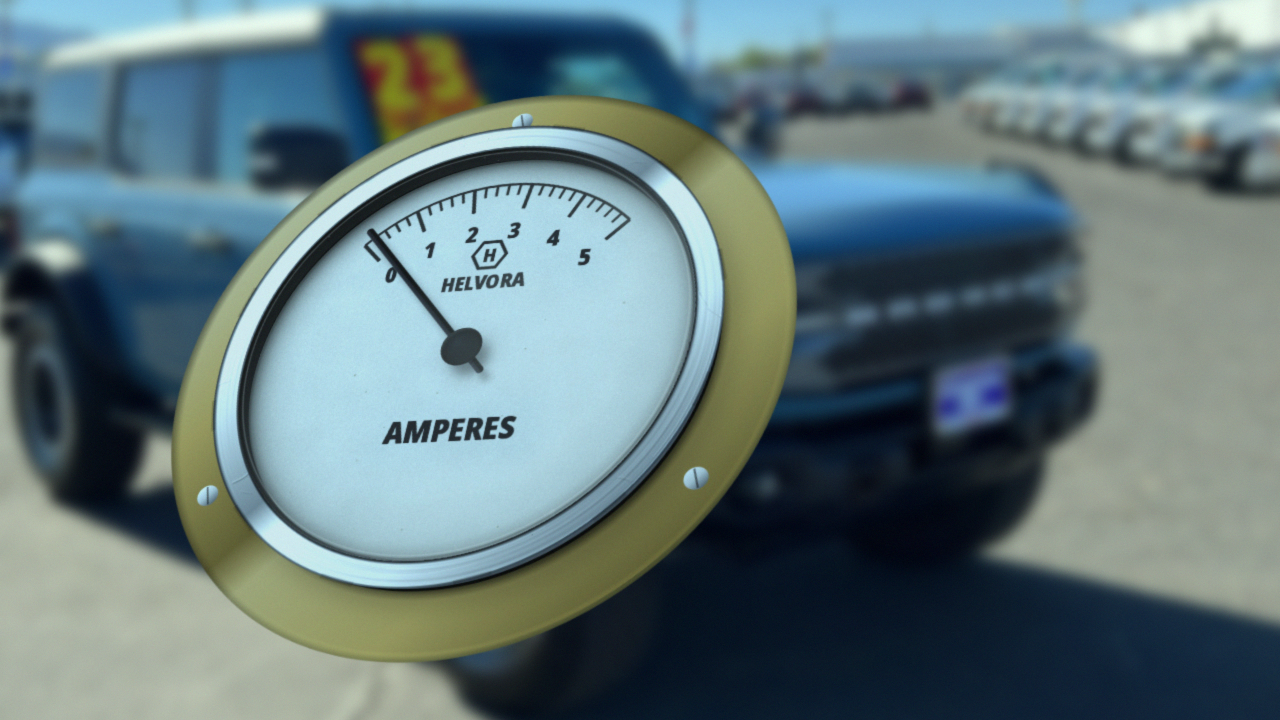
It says value=0.2 unit=A
